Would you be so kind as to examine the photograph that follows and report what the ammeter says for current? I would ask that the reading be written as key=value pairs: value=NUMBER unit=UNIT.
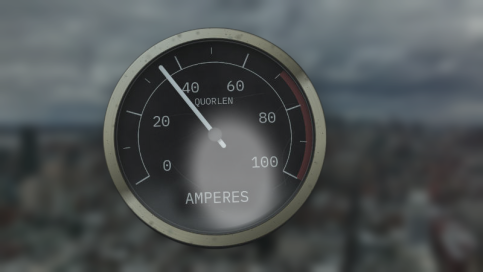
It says value=35 unit=A
